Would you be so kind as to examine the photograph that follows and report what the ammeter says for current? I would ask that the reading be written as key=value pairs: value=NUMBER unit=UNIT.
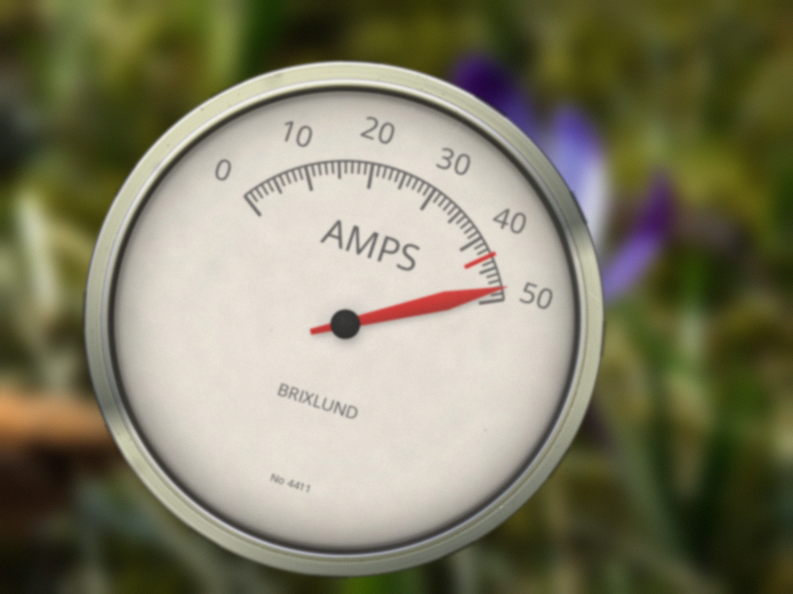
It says value=48 unit=A
